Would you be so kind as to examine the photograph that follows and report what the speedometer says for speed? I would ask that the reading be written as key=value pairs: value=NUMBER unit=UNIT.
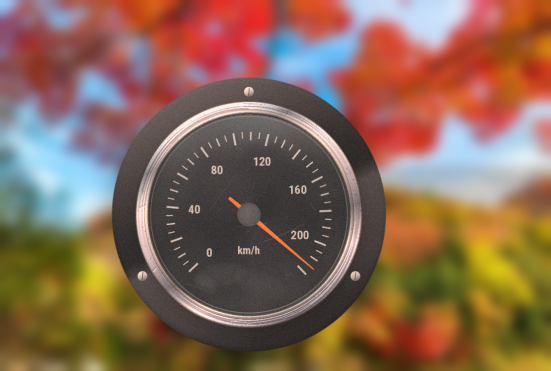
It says value=215 unit=km/h
